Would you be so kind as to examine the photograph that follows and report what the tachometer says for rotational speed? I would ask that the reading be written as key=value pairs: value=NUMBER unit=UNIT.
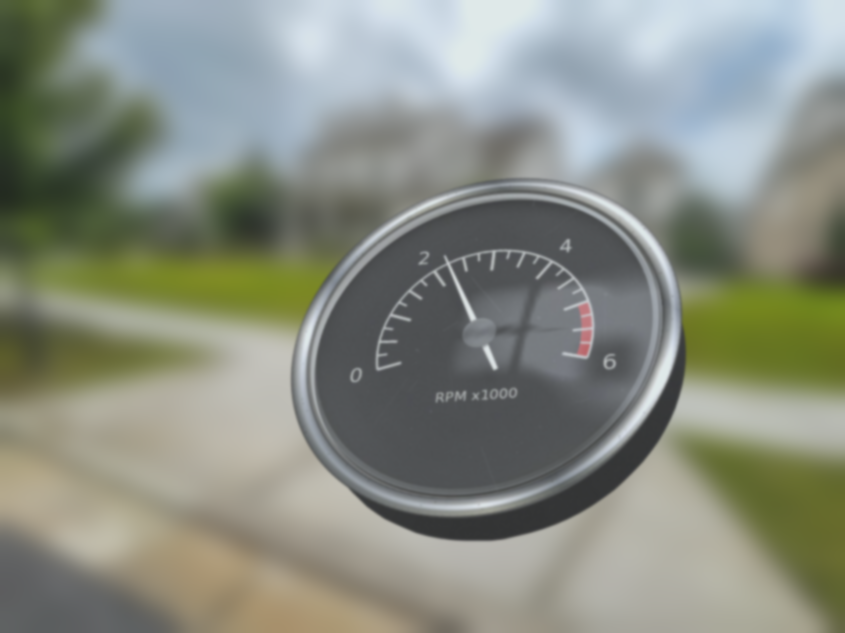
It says value=2250 unit=rpm
